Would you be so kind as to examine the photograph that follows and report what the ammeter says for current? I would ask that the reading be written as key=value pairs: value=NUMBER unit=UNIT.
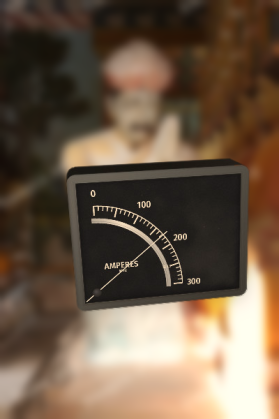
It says value=170 unit=A
